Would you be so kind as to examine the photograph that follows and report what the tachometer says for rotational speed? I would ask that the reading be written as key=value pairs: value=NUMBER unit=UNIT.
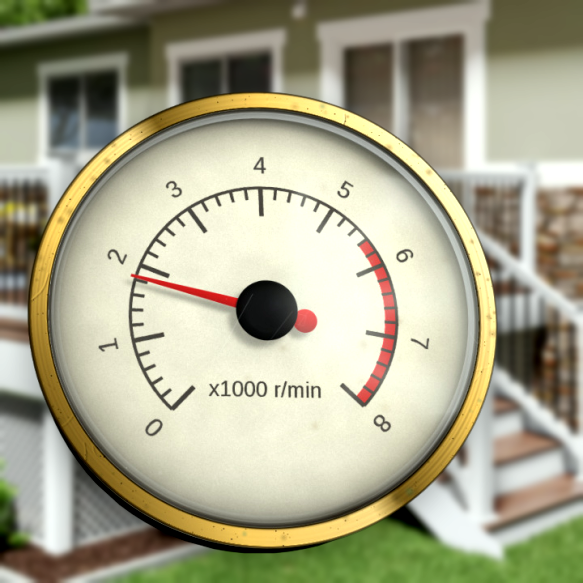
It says value=1800 unit=rpm
